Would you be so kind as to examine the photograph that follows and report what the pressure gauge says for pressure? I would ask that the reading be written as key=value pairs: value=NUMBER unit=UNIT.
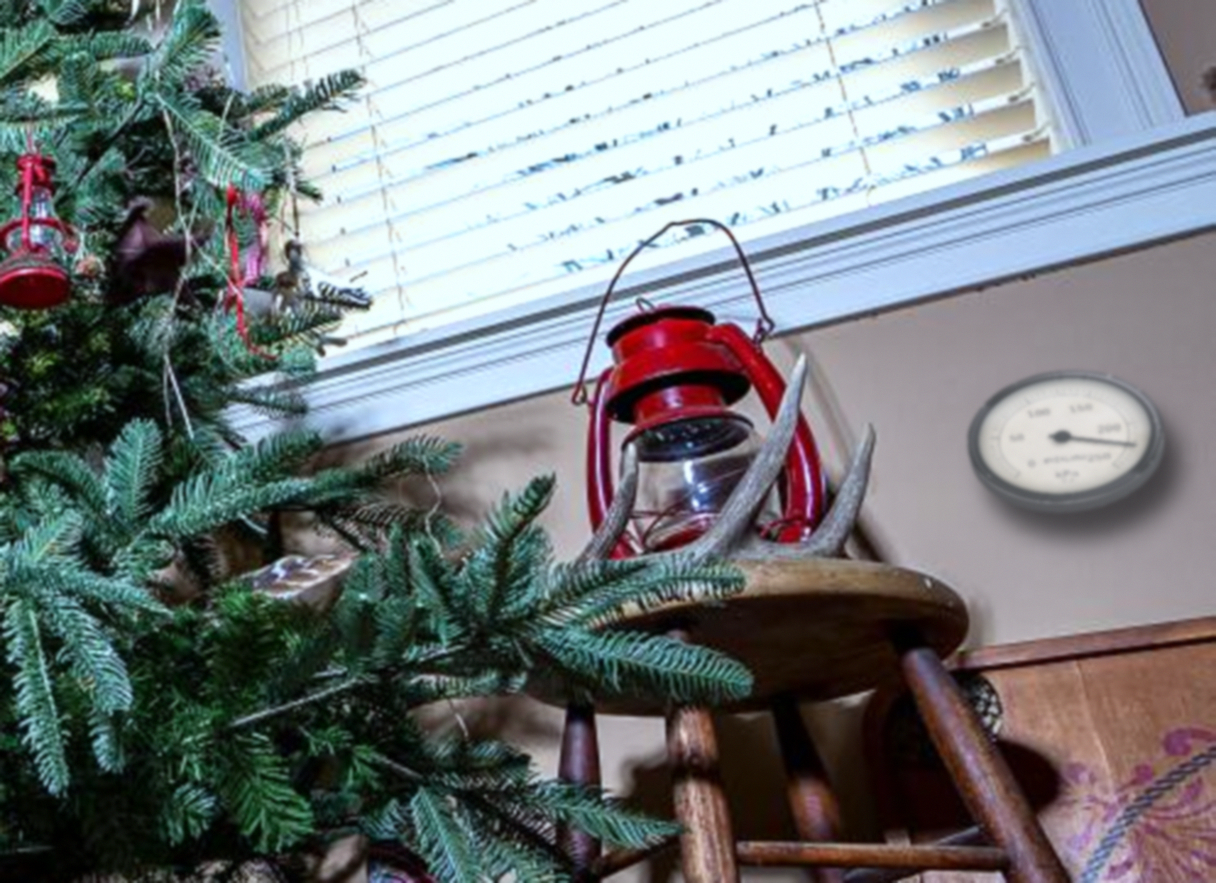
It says value=225 unit=kPa
